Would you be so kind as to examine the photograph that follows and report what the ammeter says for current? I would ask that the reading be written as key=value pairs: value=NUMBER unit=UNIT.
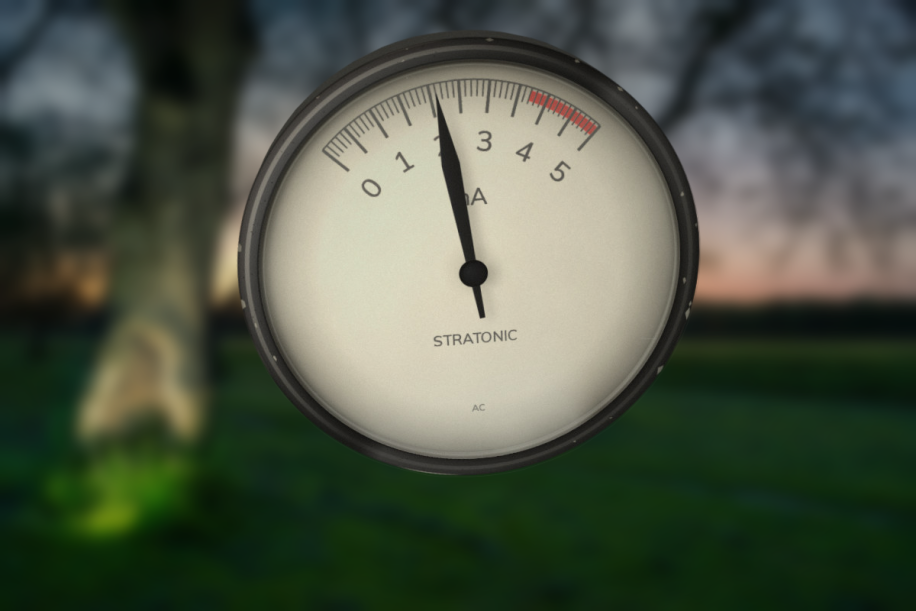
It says value=2.1 unit=mA
